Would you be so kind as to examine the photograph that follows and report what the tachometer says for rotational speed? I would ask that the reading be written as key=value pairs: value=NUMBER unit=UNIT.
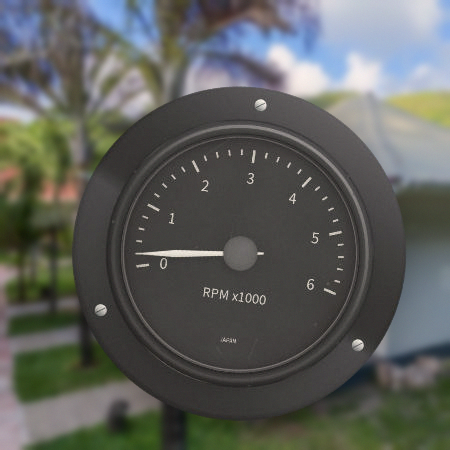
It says value=200 unit=rpm
